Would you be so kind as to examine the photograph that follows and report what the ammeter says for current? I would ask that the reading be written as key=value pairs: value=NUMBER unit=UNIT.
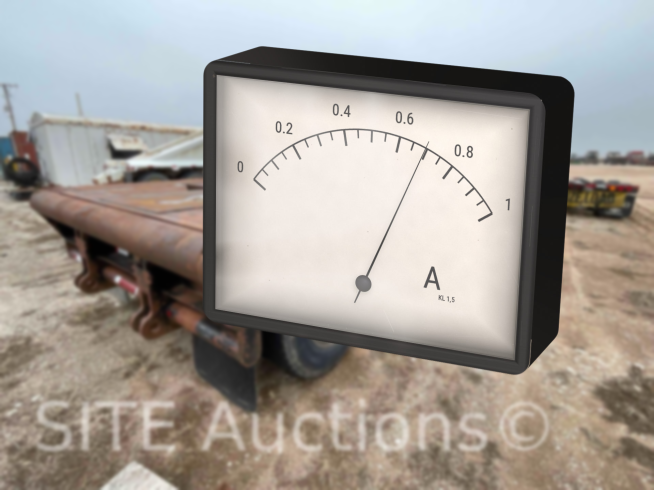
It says value=0.7 unit=A
